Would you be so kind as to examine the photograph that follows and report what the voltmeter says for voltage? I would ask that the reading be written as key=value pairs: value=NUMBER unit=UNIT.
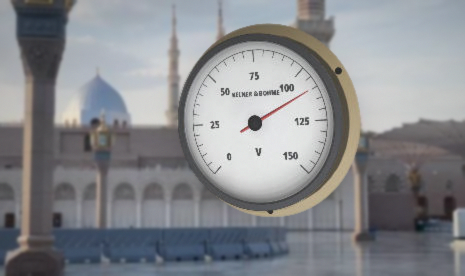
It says value=110 unit=V
